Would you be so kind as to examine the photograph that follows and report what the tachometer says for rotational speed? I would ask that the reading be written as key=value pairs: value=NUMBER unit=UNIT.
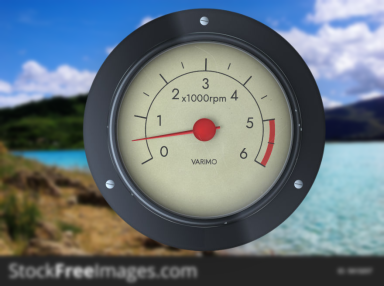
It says value=500 unit=rpm
